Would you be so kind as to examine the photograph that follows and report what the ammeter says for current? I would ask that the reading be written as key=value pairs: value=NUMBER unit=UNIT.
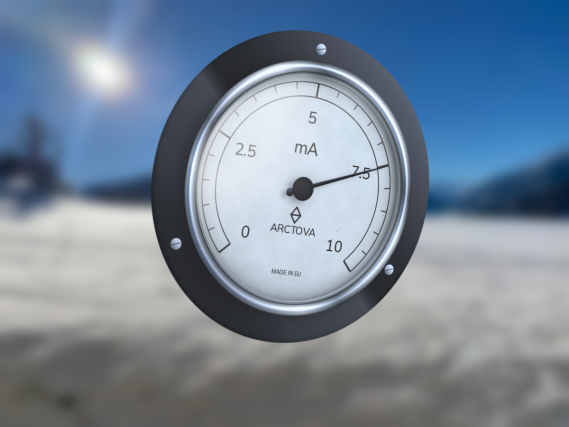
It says value=7.5 unit=mA
